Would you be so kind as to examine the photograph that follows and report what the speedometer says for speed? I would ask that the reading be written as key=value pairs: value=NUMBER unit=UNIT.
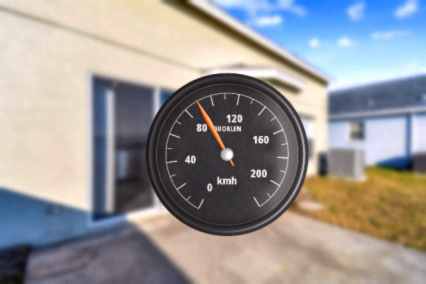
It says value=90 unit=km/h
